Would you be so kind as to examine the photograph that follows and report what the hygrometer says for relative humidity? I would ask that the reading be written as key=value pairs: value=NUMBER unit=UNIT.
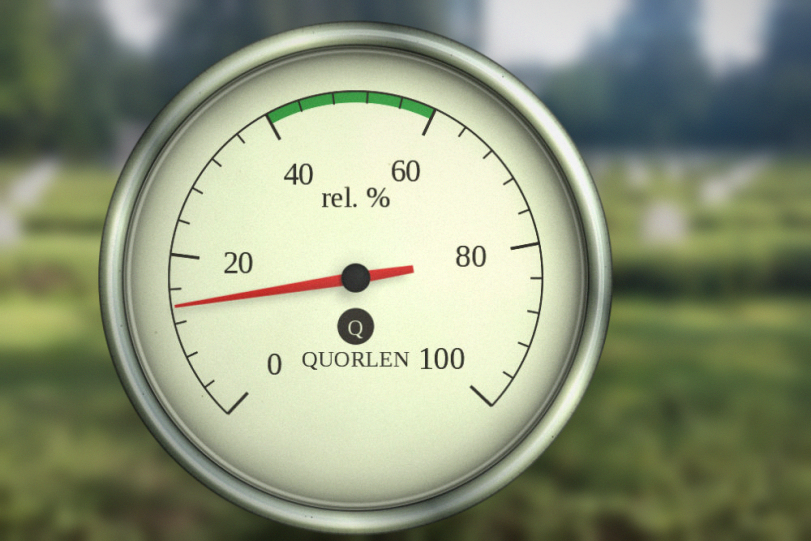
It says value=14 unit=%
